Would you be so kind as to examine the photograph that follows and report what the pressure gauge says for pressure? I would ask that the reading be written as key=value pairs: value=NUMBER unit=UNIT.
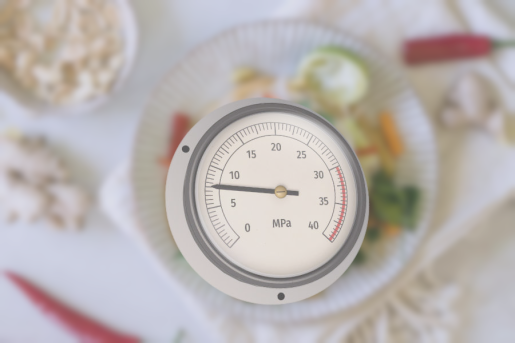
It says value=7.5 unit=MPa
